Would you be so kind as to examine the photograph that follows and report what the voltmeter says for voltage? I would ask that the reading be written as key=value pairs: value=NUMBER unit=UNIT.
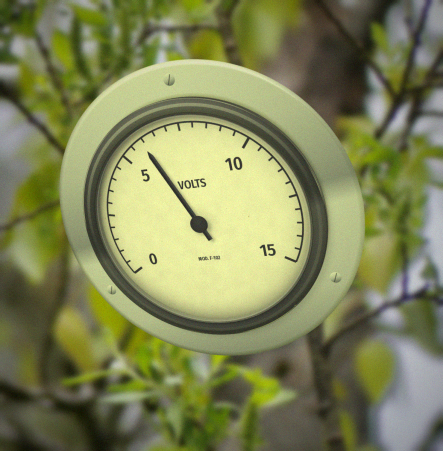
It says value=6 unit=V
